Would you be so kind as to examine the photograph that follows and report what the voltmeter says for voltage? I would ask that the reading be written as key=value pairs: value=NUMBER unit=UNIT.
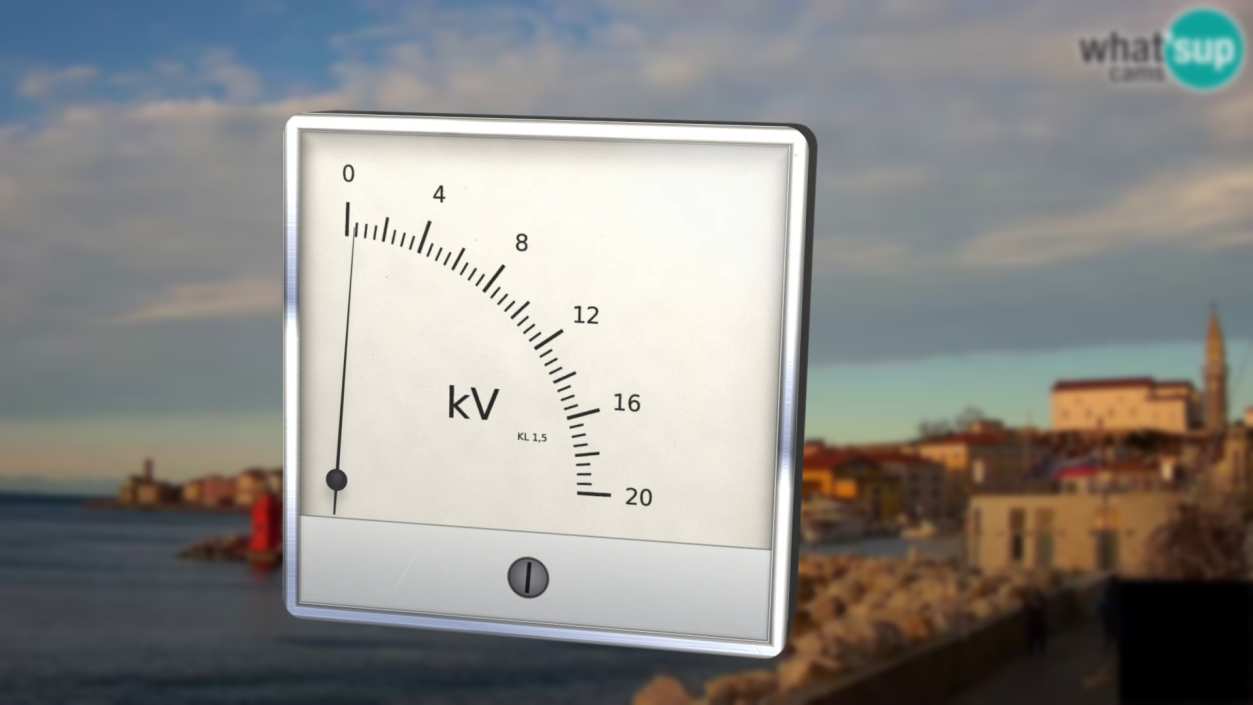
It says value=0.5 unit=kV
